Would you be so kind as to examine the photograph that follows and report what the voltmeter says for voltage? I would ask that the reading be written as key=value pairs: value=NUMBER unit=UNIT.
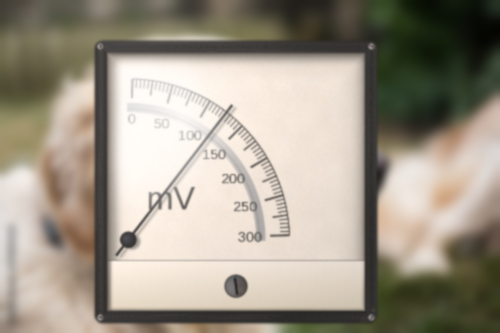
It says value=125 unit=mV
